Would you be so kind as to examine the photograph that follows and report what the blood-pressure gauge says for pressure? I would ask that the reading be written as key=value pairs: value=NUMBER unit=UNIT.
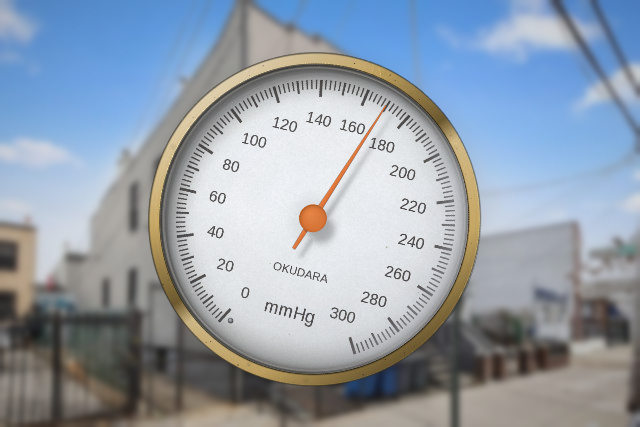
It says value=170 unit=mmHg
